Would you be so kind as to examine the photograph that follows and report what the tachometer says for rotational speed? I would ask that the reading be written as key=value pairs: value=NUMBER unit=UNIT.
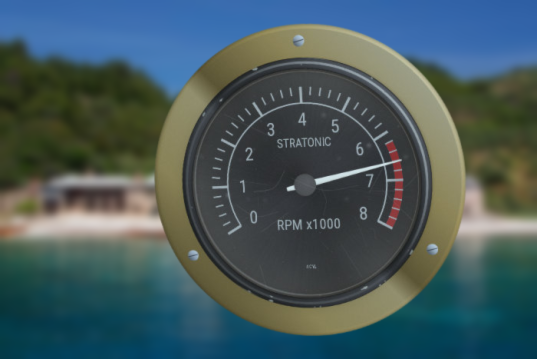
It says value=6600 unit=rpm
